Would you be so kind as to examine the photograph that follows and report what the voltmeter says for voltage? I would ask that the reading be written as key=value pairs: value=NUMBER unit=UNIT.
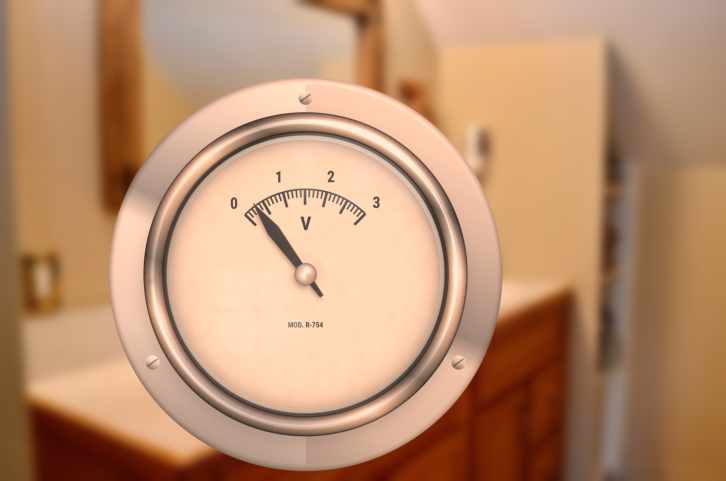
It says value=0.3 unit=V
